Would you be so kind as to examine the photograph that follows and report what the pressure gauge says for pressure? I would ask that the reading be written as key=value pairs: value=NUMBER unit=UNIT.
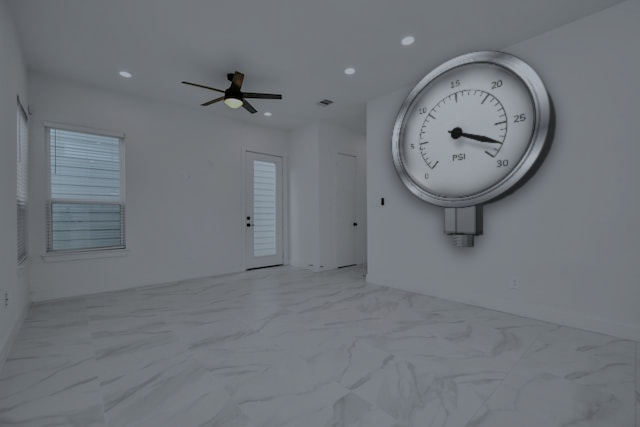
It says value=28 unit=psi
